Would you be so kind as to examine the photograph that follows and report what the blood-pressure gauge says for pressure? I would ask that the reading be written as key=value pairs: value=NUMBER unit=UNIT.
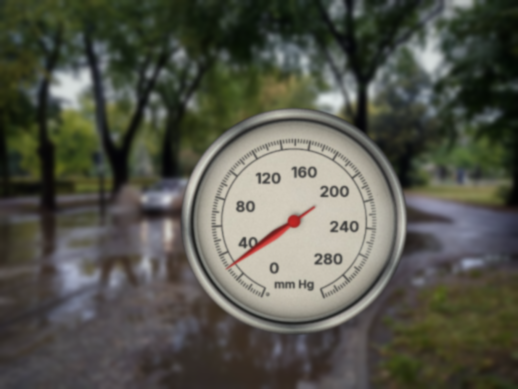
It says value=30 unit=mmHg
